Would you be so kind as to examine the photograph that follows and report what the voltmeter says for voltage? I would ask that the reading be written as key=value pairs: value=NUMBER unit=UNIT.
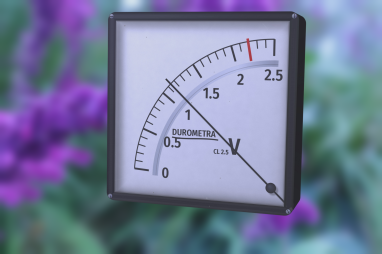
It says value=1.15 unit=V
